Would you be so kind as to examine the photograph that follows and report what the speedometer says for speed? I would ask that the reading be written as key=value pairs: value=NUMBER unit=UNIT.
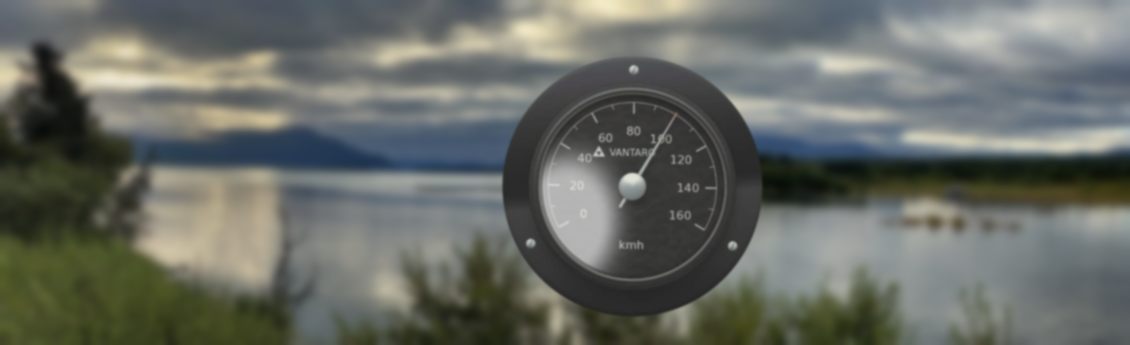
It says value=100 unit=km/h
